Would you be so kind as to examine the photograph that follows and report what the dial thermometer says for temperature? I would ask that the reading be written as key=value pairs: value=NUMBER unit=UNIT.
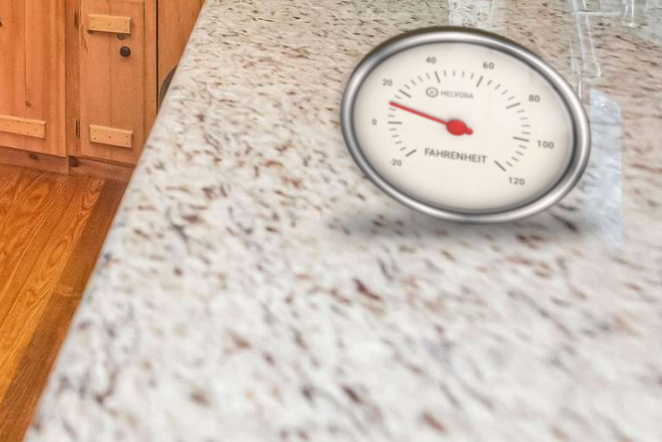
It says value=12 unit=°F
